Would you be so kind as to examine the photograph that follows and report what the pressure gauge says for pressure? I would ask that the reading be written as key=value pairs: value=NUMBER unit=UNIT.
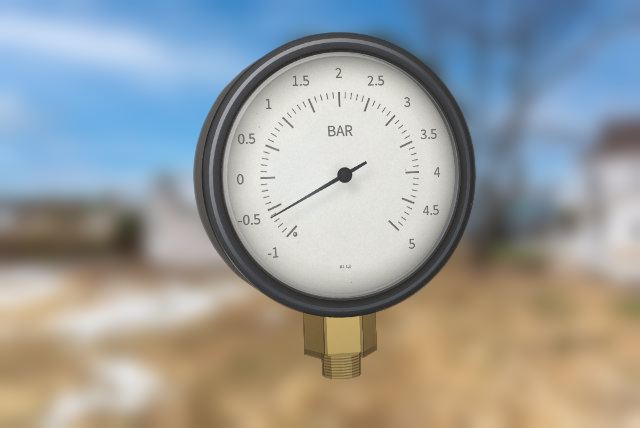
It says value=-0.6 unit=bar
